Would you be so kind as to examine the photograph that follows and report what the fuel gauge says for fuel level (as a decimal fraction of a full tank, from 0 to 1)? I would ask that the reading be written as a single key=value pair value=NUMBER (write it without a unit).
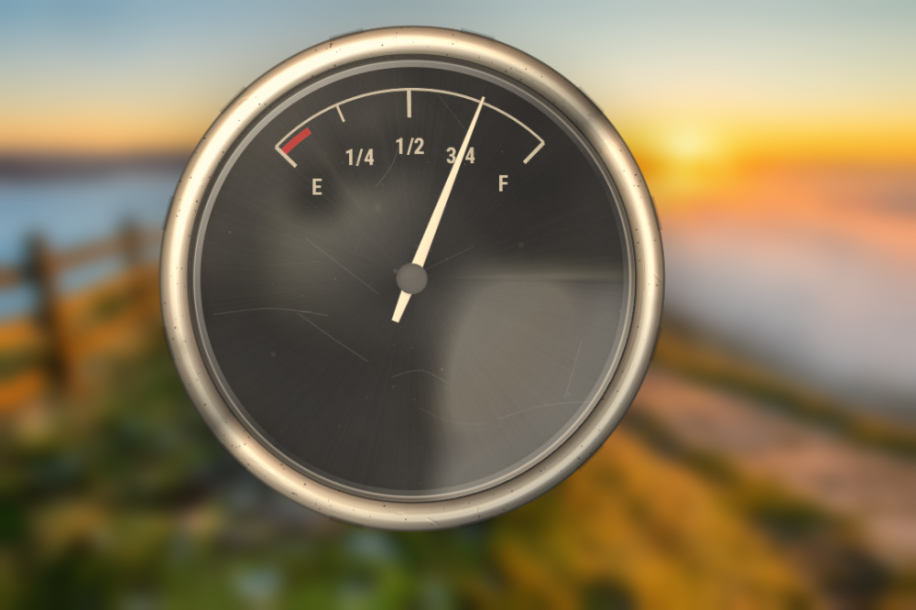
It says value=0.75
